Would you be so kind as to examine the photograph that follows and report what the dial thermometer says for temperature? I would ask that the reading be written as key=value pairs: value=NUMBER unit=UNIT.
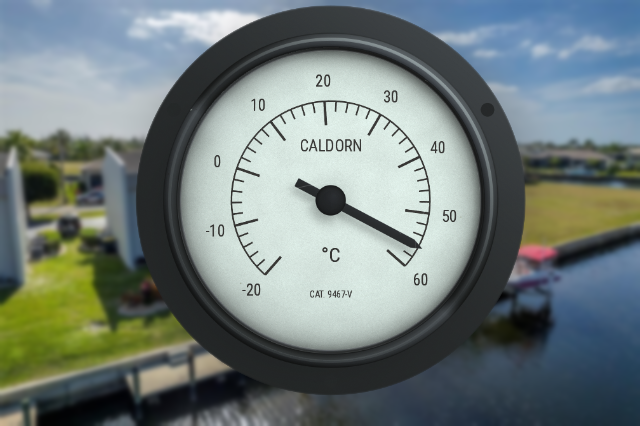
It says value=56 unit=°C
